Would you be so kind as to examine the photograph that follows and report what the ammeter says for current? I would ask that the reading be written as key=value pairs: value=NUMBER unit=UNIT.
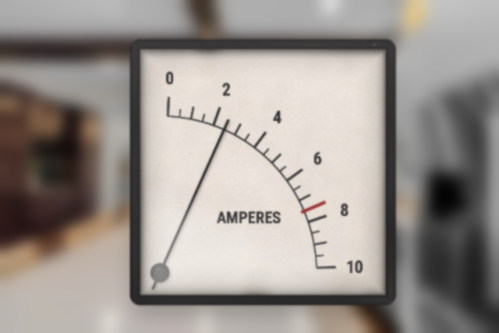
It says value=2.5 unit=A
